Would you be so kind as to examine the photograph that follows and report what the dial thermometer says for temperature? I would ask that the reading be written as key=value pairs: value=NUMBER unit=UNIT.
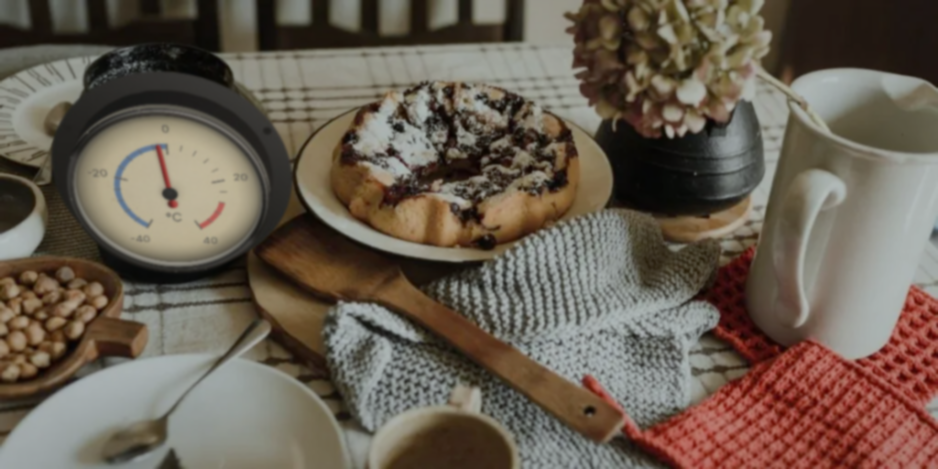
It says value=-2 unit=°C
